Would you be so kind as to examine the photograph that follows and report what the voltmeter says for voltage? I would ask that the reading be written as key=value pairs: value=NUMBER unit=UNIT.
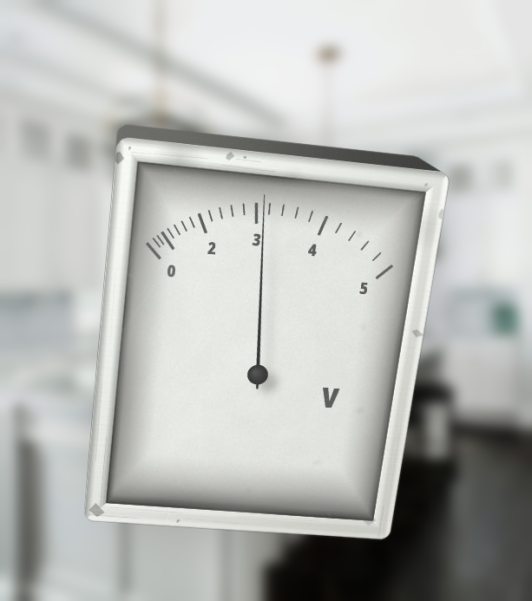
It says value=3.1 unit=V
